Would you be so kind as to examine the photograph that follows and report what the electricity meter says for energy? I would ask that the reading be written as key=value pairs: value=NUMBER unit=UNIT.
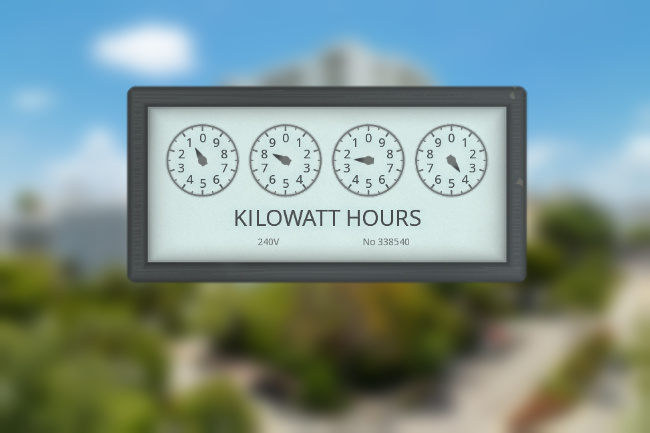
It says value=824 unit=kWh
